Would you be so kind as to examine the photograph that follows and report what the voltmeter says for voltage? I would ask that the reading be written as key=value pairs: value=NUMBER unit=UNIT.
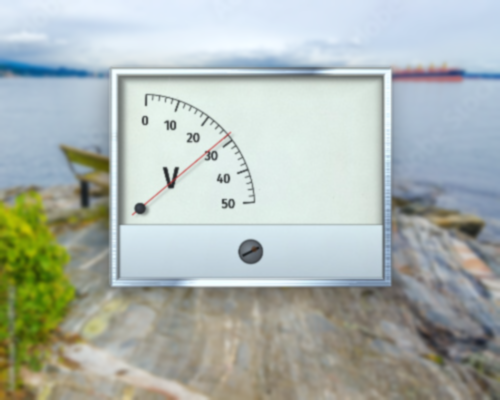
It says value=28 unit=V
